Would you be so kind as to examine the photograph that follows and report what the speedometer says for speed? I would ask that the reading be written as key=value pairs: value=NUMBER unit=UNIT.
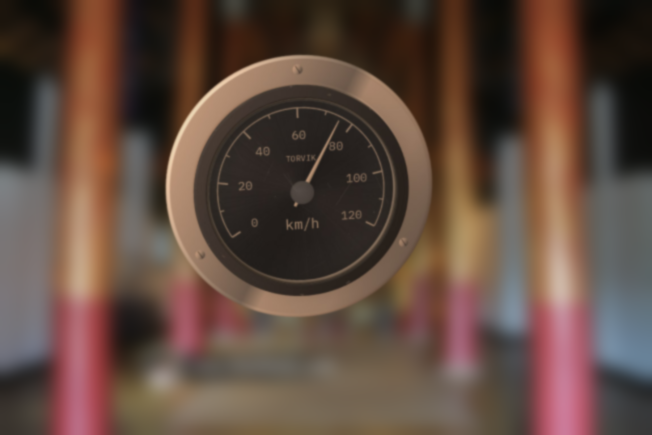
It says value=75 unit=km/h
